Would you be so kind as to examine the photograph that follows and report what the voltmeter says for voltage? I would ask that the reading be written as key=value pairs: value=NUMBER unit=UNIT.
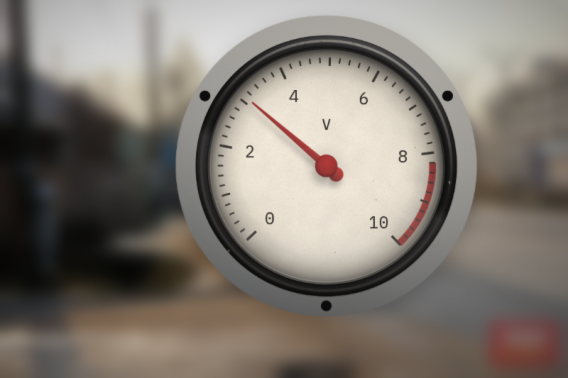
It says value=3.1 unit=V
